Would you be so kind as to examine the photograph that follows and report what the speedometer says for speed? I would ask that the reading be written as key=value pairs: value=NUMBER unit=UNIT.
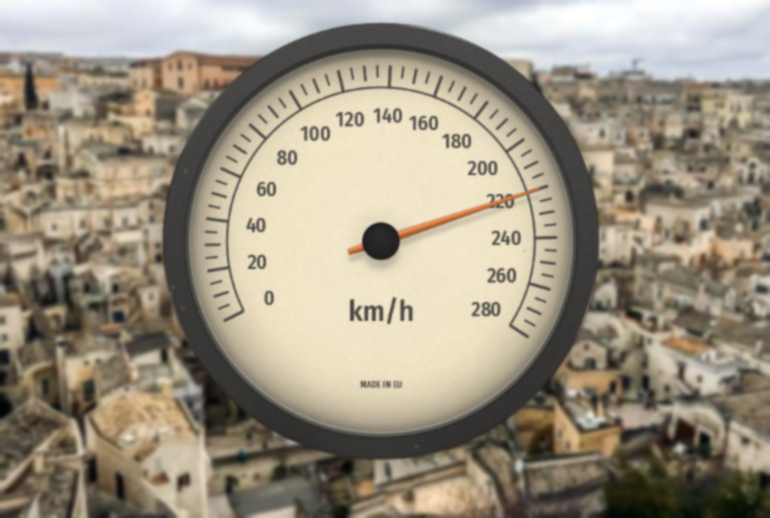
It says value=220 unit=km/h
